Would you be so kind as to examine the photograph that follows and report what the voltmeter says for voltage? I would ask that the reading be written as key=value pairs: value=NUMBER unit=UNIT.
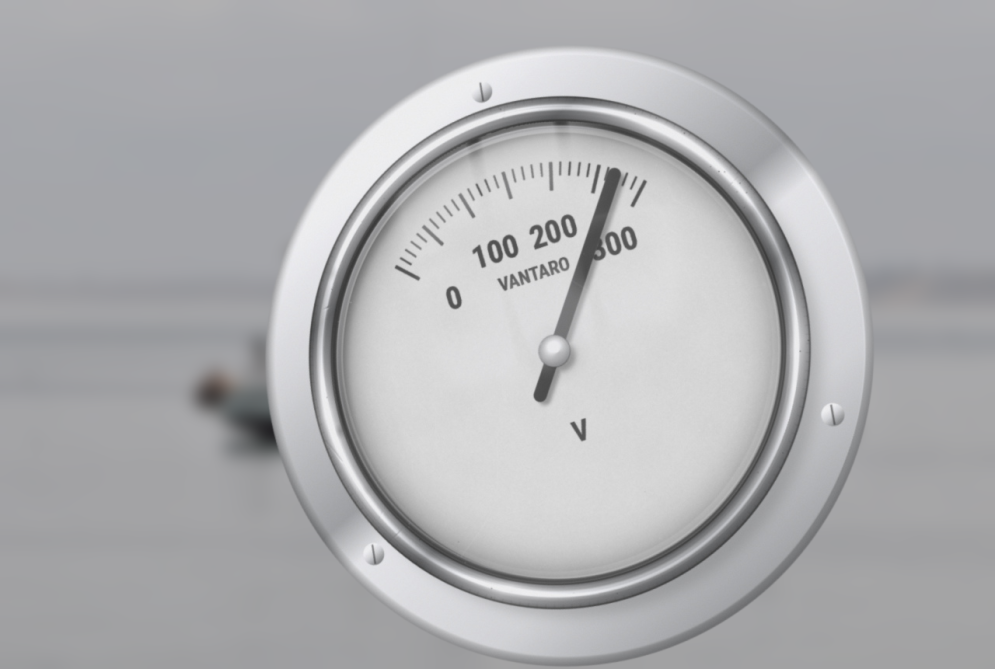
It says value=270 unit=V
